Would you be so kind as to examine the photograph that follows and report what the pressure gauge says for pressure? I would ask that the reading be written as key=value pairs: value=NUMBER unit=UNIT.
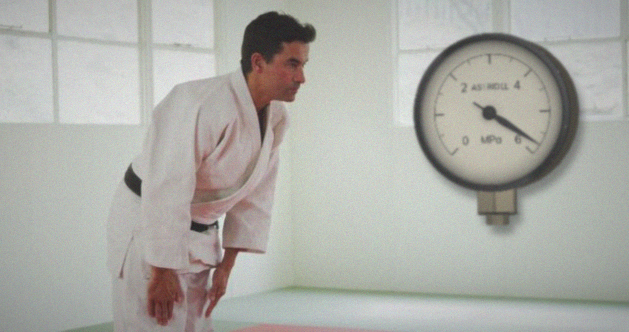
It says value=5.75 unit=MPa
